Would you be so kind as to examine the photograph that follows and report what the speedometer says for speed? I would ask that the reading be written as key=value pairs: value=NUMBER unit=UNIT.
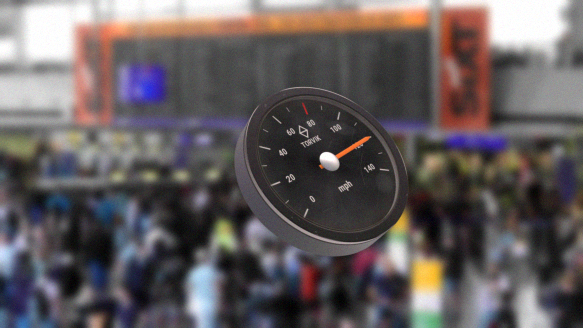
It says value=120 unit=mph
